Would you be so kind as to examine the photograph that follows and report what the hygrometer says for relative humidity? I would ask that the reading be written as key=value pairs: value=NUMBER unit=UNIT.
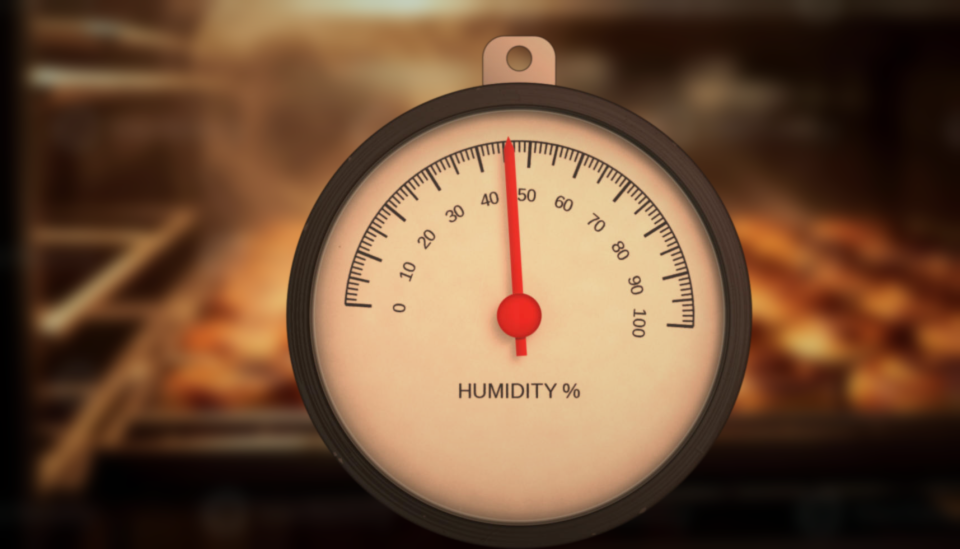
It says value=46 unit=%
